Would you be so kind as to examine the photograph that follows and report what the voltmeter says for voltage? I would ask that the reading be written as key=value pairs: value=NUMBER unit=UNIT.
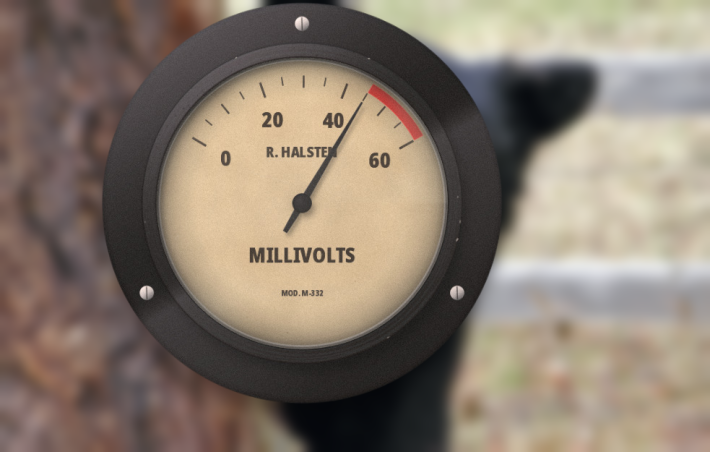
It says value=45 unit=mV
